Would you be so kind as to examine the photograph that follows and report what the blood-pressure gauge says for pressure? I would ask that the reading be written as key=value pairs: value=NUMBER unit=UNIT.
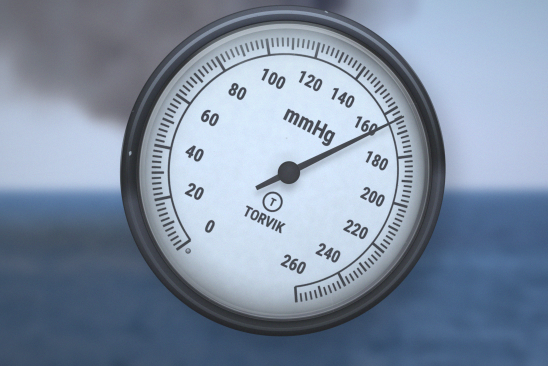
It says value=164 unit=mmHg
